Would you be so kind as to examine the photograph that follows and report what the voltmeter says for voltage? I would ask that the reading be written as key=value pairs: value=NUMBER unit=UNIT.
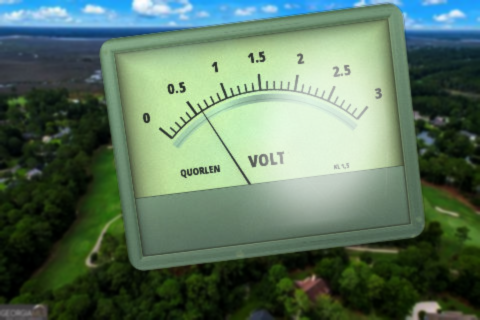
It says value=0.6 unit=V
